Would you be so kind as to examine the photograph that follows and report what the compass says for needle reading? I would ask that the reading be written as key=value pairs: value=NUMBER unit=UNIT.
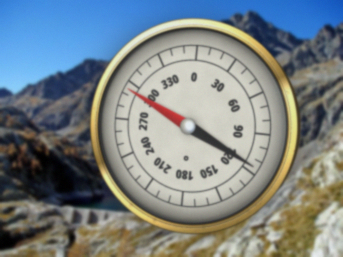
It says value=295 unit=°
